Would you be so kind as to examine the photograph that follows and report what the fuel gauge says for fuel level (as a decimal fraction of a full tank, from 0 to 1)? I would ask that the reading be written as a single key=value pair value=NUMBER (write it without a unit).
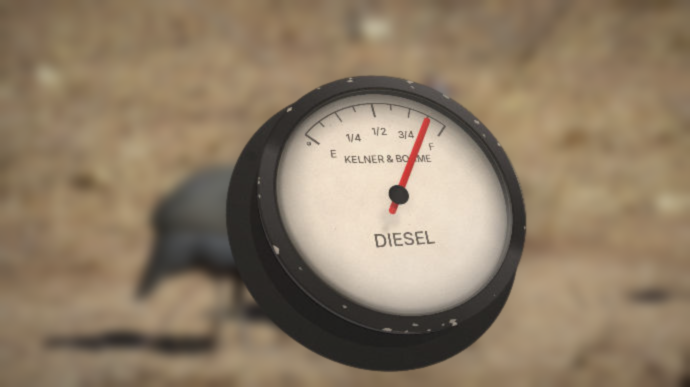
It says value=0.875
